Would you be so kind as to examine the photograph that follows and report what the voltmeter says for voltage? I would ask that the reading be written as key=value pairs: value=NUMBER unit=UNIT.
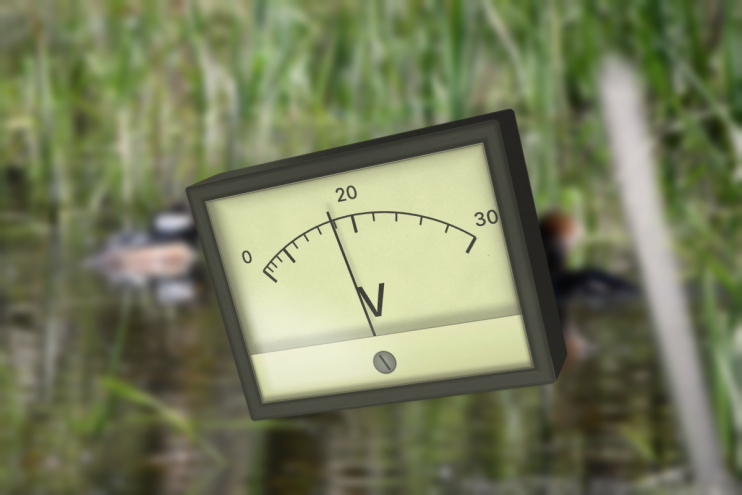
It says value=18 unit=V
